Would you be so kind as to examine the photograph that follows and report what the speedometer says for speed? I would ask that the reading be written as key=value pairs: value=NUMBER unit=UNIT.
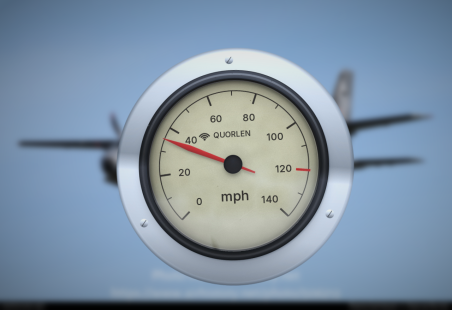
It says value=35 unit=mph
